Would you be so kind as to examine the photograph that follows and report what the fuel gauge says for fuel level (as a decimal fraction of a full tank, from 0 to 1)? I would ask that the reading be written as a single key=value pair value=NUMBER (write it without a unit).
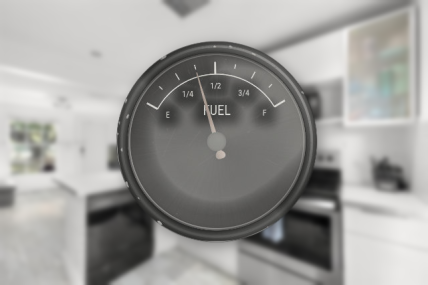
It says value=0.375
